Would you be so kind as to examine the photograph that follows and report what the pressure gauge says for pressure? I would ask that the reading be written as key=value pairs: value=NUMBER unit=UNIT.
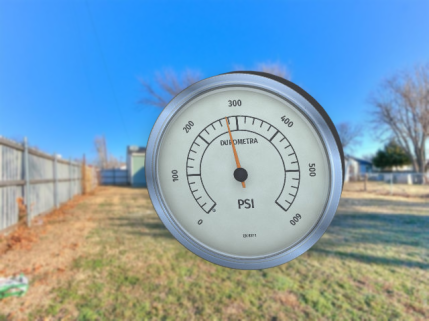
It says value=280 unit=psi
